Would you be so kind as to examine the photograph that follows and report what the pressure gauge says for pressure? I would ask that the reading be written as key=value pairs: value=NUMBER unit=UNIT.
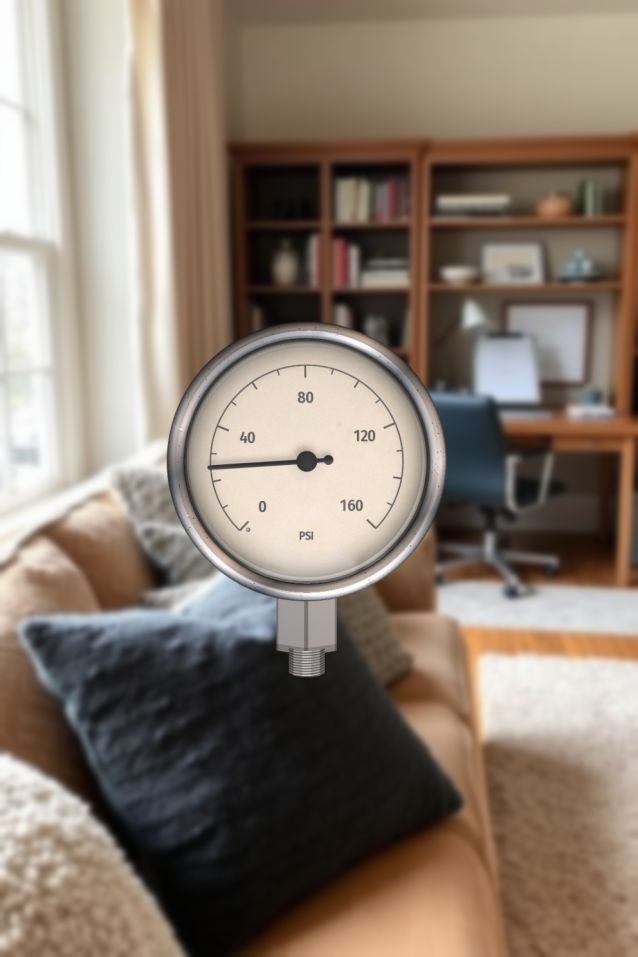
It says value=25 unit=psi
